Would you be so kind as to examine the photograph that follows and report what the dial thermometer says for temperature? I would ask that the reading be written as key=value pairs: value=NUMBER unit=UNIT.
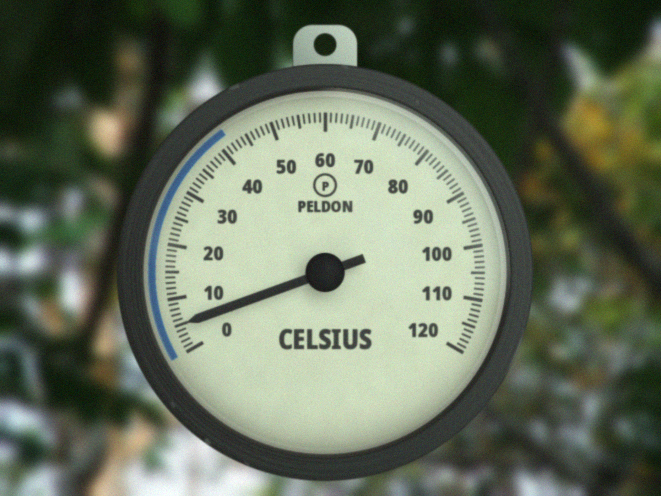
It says value=5 unit=°C
